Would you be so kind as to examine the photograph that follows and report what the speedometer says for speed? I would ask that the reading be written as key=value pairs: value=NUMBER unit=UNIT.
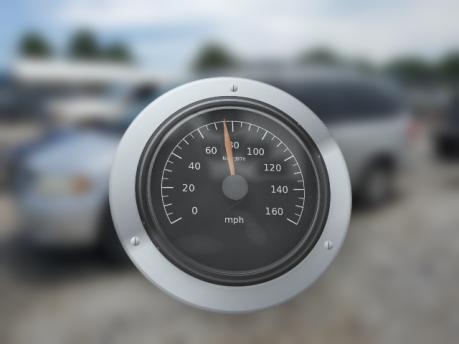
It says value=75 unit=mph
